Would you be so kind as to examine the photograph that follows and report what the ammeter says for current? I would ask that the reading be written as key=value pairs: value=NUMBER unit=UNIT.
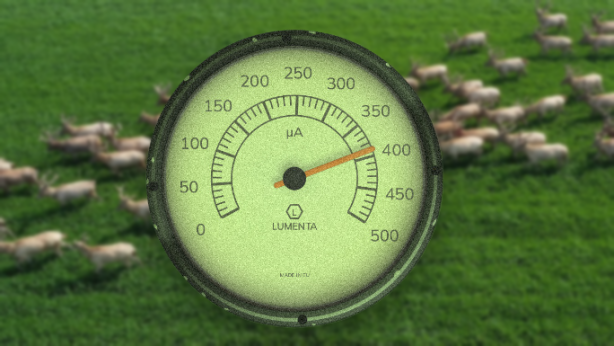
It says value=390 unit=µA
